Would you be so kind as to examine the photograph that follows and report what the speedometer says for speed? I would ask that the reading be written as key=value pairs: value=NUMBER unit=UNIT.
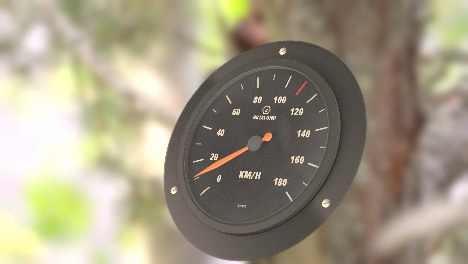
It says value=10 unit=km/h
